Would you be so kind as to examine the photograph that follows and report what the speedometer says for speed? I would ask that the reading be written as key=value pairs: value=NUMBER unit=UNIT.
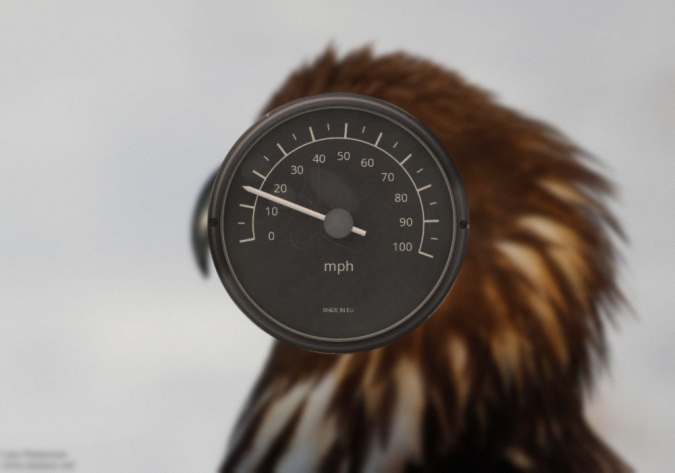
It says value=15 unit=mph
